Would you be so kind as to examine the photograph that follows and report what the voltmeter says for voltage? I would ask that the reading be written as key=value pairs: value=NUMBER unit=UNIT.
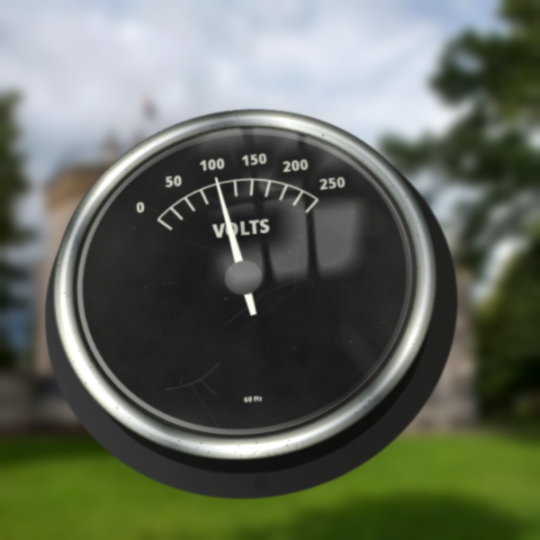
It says value=100 unit=V
